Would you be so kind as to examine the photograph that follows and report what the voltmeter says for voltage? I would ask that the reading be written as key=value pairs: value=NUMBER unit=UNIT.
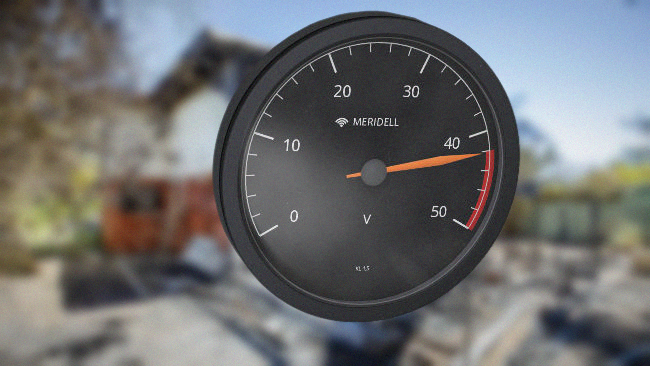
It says value=42 unit=V
